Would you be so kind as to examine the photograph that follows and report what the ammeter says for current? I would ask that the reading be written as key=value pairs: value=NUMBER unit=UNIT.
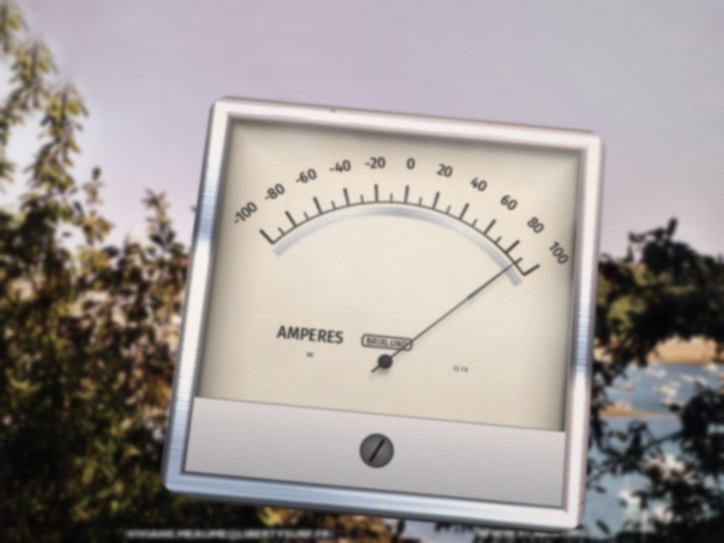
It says value=90 unit=A
